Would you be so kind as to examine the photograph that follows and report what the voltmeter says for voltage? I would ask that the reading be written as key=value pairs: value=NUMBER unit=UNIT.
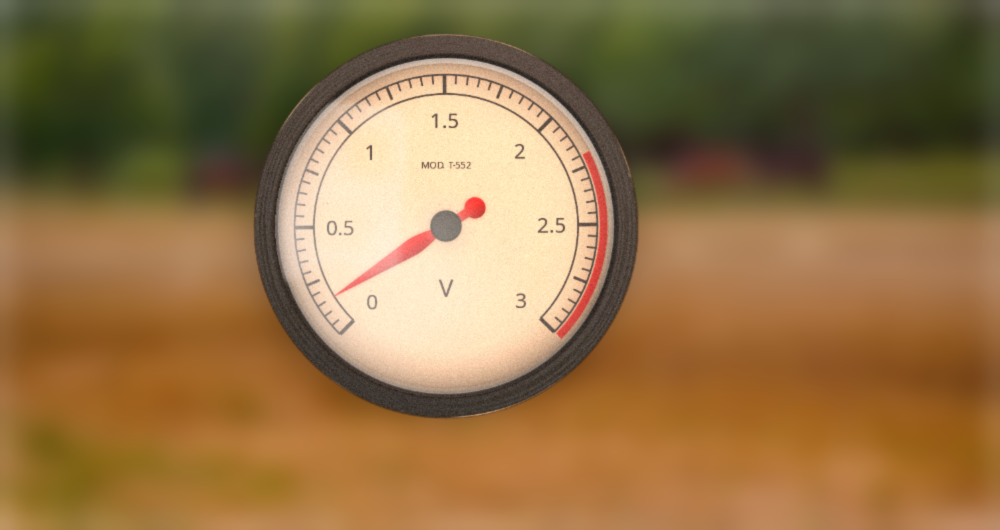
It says value=0.15 unit=V
